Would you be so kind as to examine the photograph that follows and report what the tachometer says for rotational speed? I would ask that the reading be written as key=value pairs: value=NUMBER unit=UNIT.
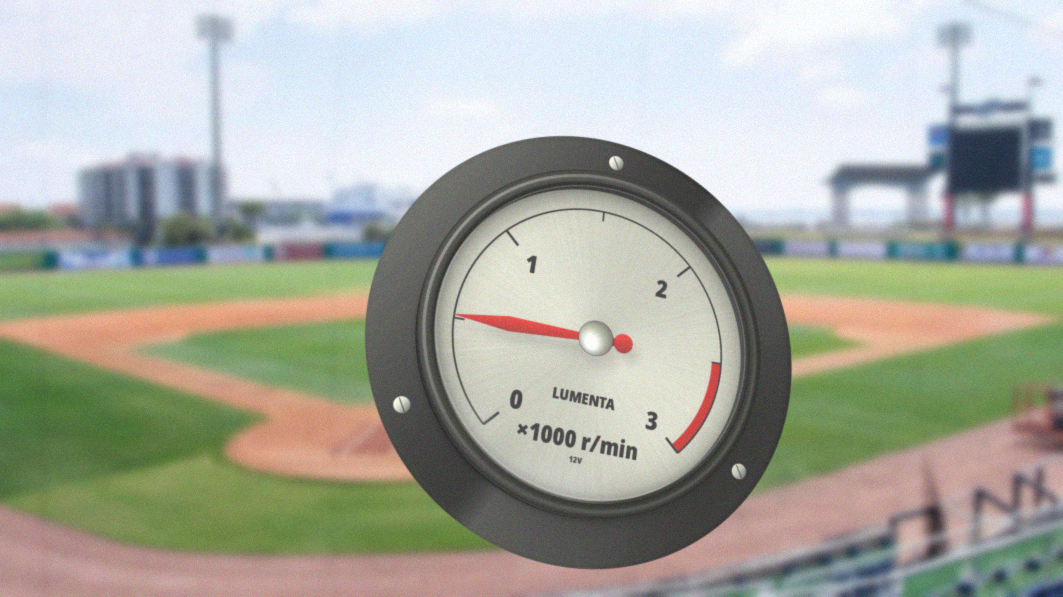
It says value=500 unit=rpm
